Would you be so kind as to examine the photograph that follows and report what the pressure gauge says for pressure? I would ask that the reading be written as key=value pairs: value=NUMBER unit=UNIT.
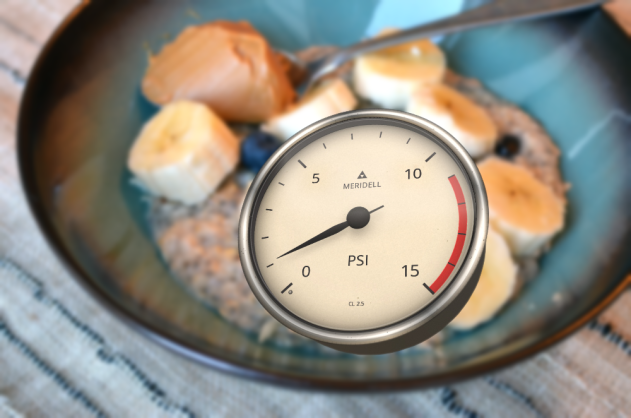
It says value=1 unit=psi
